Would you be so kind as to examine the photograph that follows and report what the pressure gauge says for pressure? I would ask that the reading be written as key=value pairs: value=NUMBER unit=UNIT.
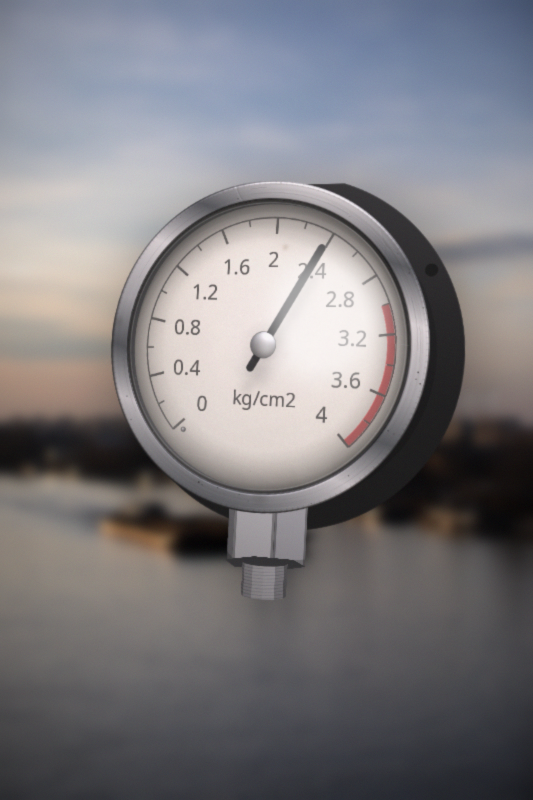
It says value=2.4 unit=kg/cm²
